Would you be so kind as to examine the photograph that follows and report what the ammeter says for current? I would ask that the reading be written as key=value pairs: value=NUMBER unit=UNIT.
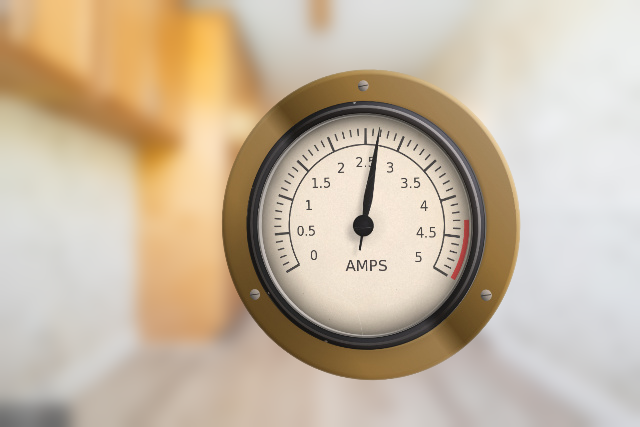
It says value=2.7 unit=A
